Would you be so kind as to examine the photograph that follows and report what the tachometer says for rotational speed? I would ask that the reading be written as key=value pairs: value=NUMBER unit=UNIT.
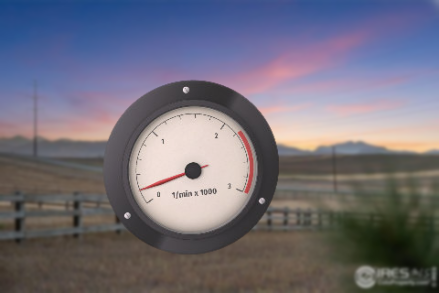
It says value=200 unit=rpm
